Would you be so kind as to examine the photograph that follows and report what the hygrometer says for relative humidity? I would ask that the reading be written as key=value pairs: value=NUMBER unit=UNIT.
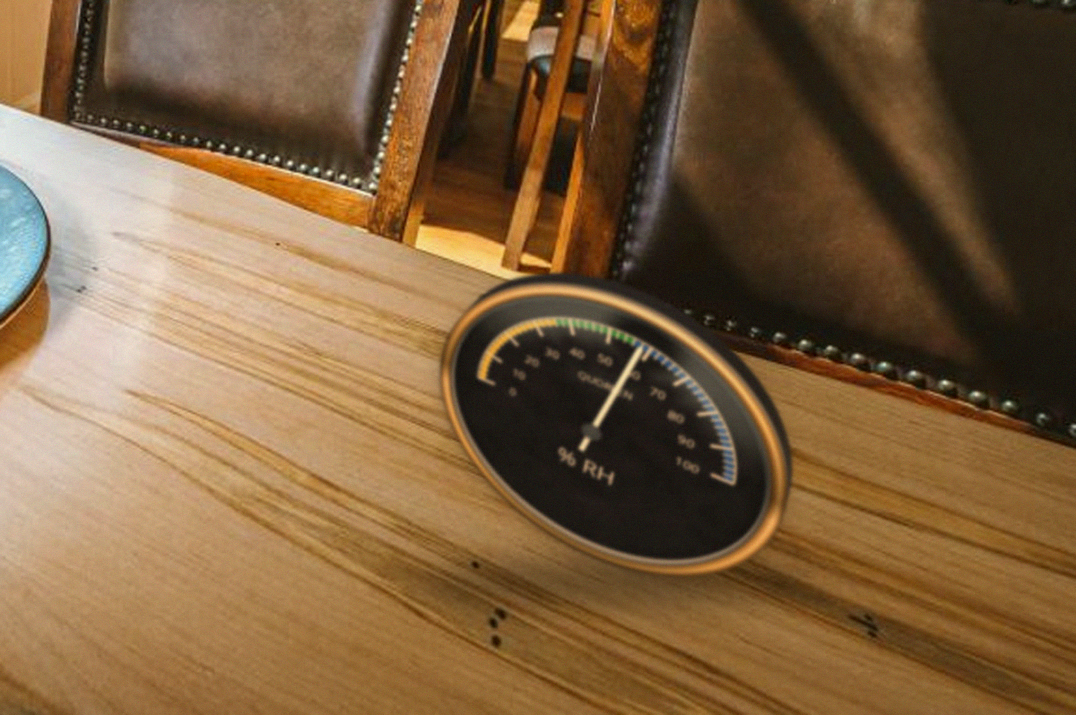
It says value=58 unit=%
